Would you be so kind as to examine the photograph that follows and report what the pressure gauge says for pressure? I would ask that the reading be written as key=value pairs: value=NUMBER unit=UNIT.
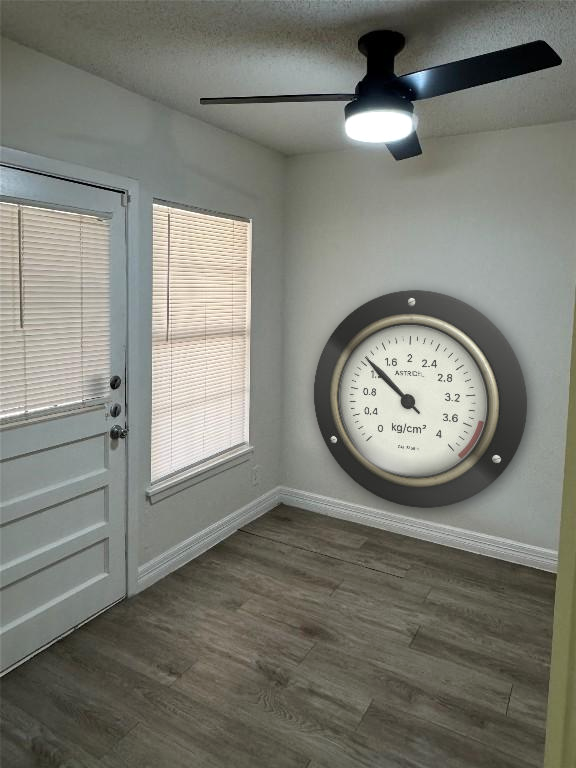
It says value=1.3 unit=kg/cm²
